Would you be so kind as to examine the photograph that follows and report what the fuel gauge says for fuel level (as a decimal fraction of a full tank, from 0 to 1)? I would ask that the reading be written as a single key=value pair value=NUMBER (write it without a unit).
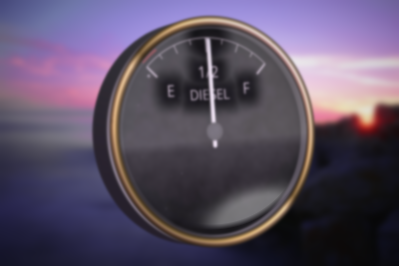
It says value=0.5
